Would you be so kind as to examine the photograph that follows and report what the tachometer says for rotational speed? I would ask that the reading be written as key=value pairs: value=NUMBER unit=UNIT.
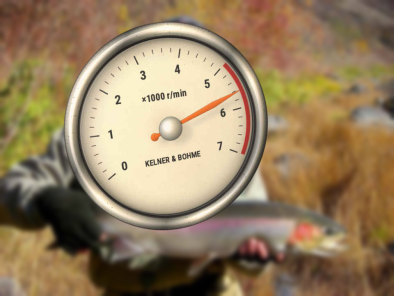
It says value=5600 unit=rpm
